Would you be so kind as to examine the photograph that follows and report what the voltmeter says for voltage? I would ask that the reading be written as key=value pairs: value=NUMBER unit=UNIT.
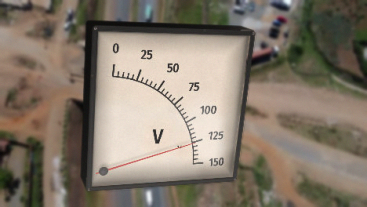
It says value=125 unit=V
